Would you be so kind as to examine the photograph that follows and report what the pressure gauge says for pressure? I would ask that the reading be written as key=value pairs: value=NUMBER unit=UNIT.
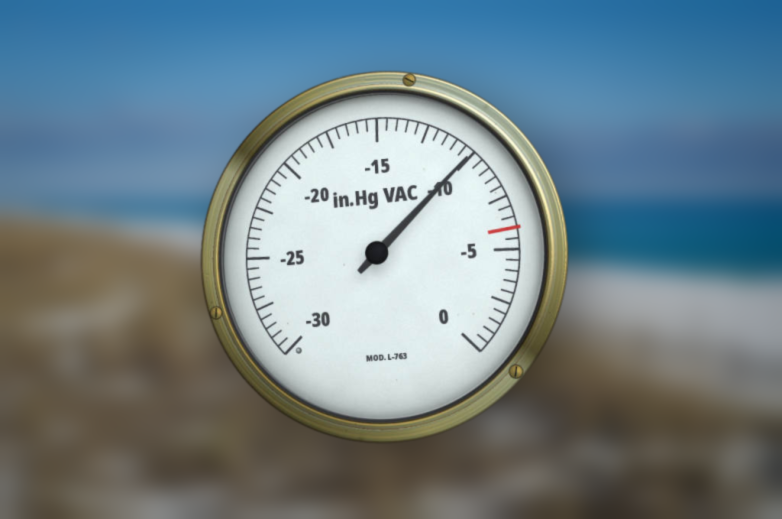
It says value=-10 unit=inHg
